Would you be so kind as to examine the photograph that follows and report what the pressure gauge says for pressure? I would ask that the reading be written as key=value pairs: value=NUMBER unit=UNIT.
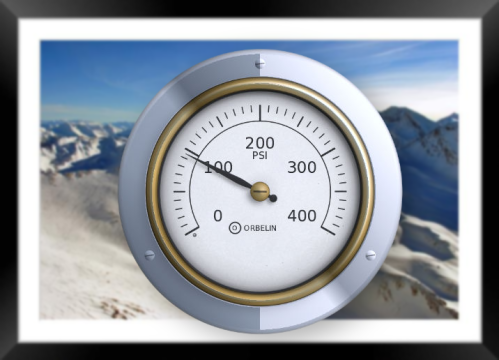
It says value=95 unit=psi
